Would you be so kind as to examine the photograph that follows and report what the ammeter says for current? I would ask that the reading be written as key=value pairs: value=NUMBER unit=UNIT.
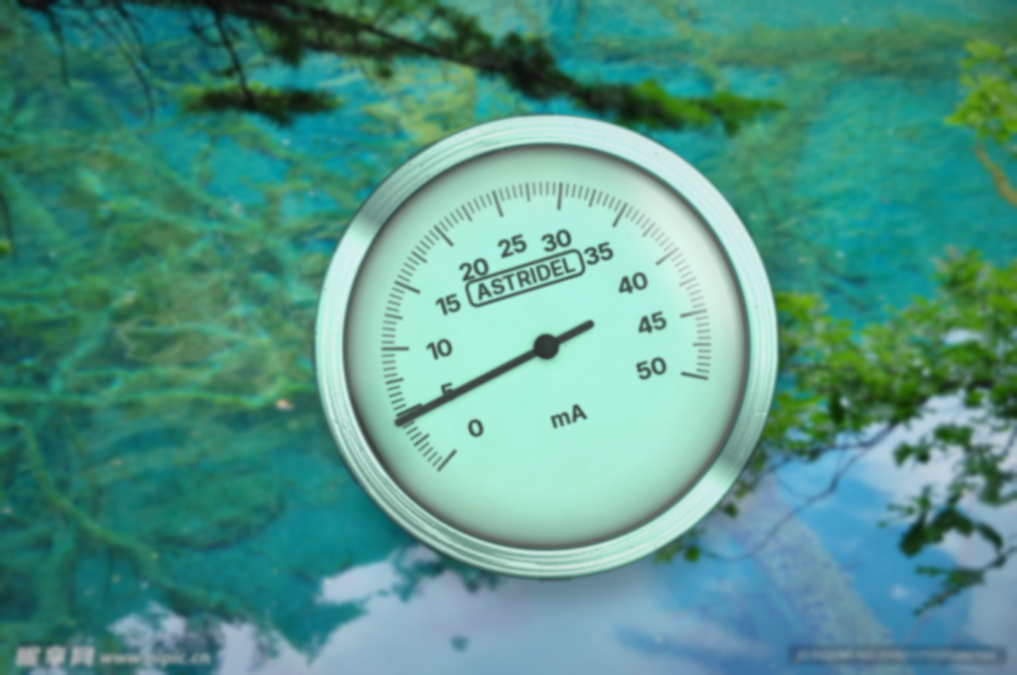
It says value=4.5 unit=mA
